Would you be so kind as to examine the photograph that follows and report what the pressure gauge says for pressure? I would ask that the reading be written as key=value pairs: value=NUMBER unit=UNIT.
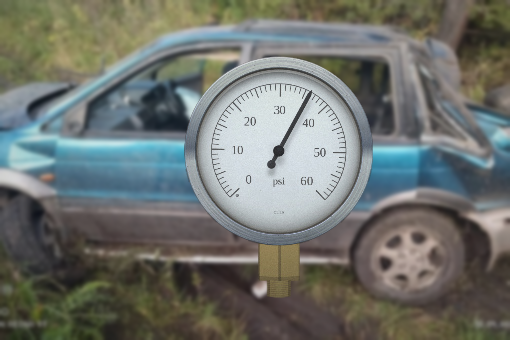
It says value=36 unit=psi
